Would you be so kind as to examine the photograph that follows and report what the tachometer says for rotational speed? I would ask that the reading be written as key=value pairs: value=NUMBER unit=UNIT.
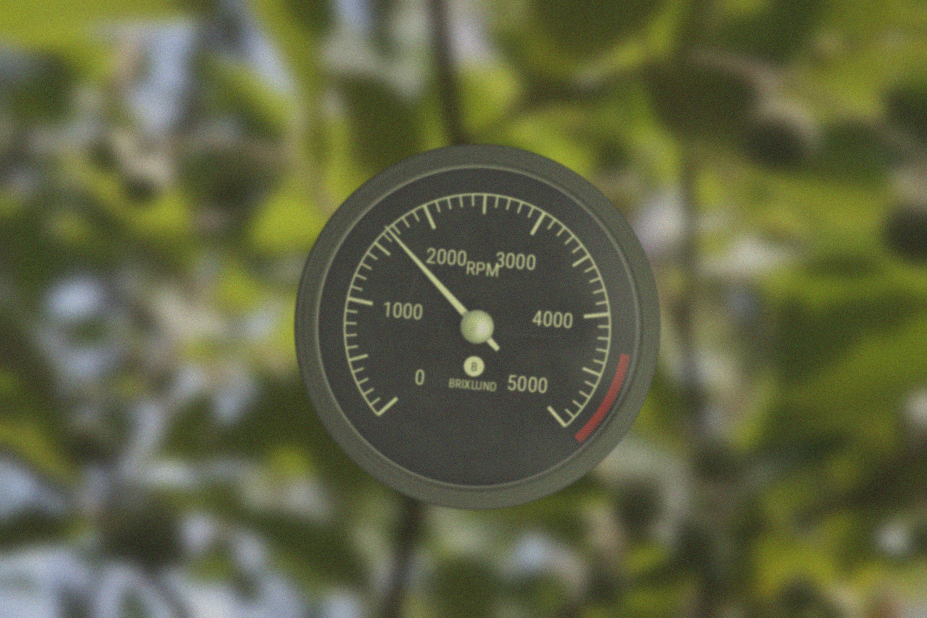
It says value=1650 unit=rpm
